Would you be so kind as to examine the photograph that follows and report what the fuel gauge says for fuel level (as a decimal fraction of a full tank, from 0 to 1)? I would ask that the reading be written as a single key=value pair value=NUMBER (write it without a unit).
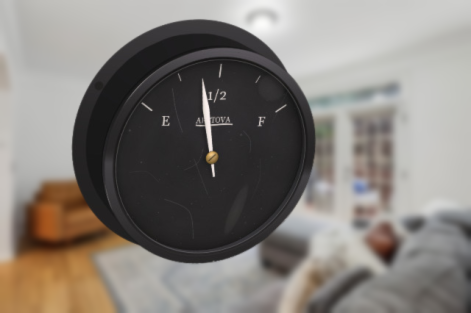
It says value=0.375
